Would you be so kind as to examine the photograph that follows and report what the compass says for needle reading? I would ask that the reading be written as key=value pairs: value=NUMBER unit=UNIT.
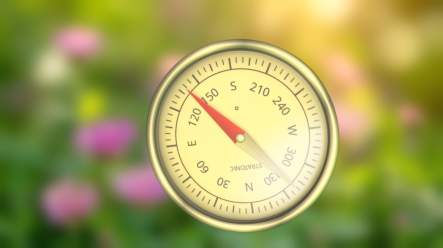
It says value=140 unit=°
